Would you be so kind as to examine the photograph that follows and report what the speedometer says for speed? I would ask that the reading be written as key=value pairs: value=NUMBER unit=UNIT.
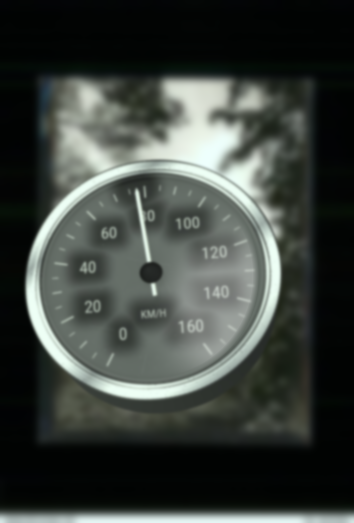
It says value=77.5 unit=km/h
